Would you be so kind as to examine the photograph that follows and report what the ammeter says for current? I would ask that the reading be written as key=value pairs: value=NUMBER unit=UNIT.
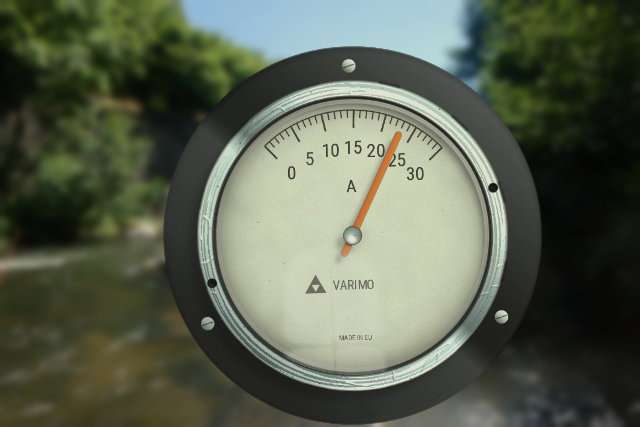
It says value=23 unit=A
